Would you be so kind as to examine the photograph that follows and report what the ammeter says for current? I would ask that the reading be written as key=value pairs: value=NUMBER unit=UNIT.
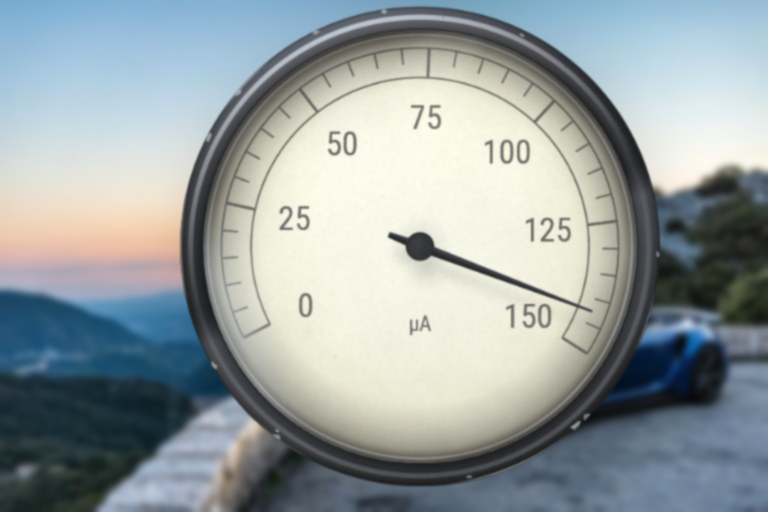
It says value=142.5 unit=µA
